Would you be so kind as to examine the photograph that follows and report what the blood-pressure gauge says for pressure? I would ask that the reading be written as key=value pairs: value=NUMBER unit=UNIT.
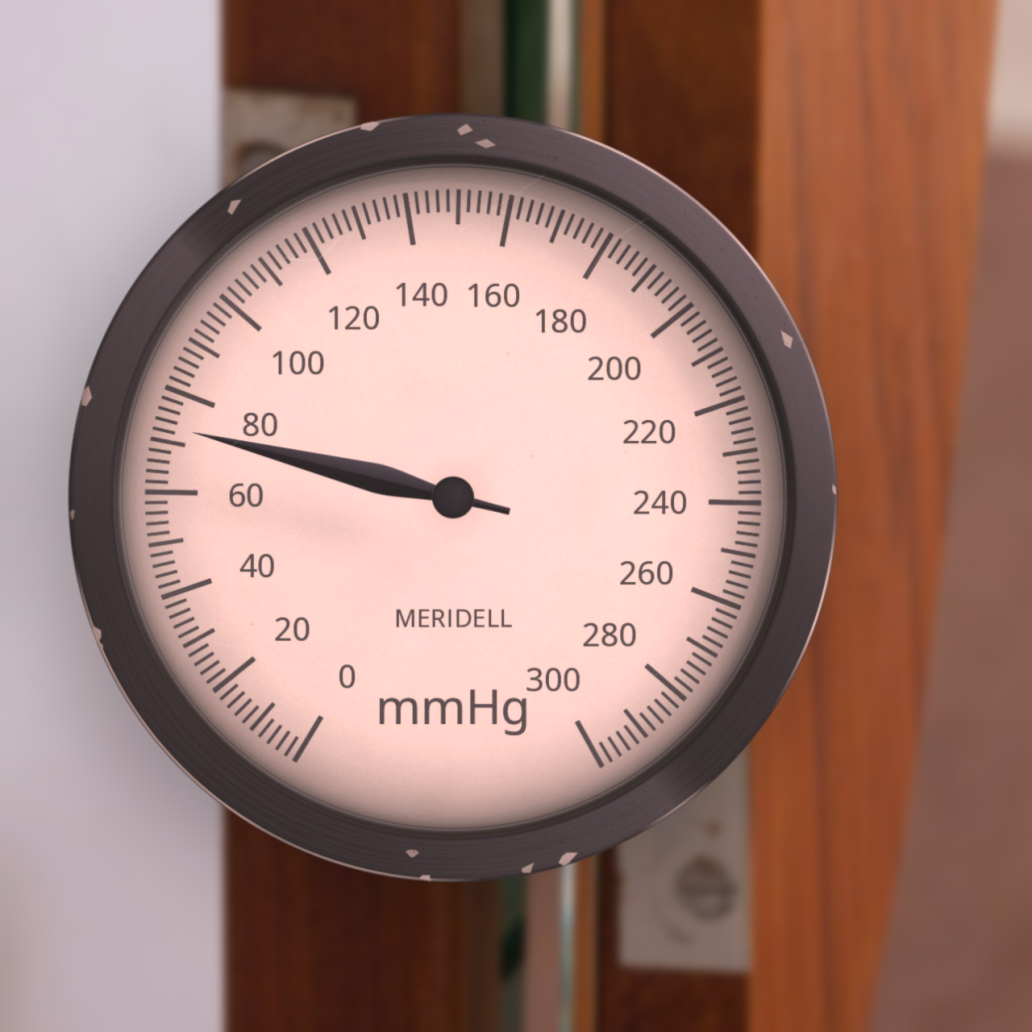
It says value=73 unit=mmHg
